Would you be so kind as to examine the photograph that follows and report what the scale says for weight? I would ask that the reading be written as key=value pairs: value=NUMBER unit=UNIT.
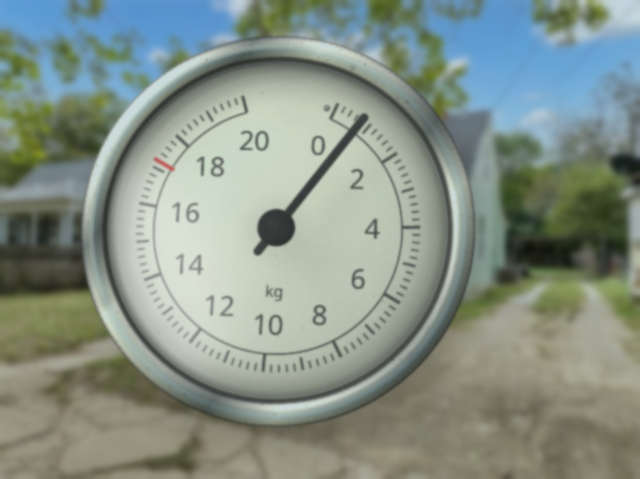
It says value=0.8 unit=kg
